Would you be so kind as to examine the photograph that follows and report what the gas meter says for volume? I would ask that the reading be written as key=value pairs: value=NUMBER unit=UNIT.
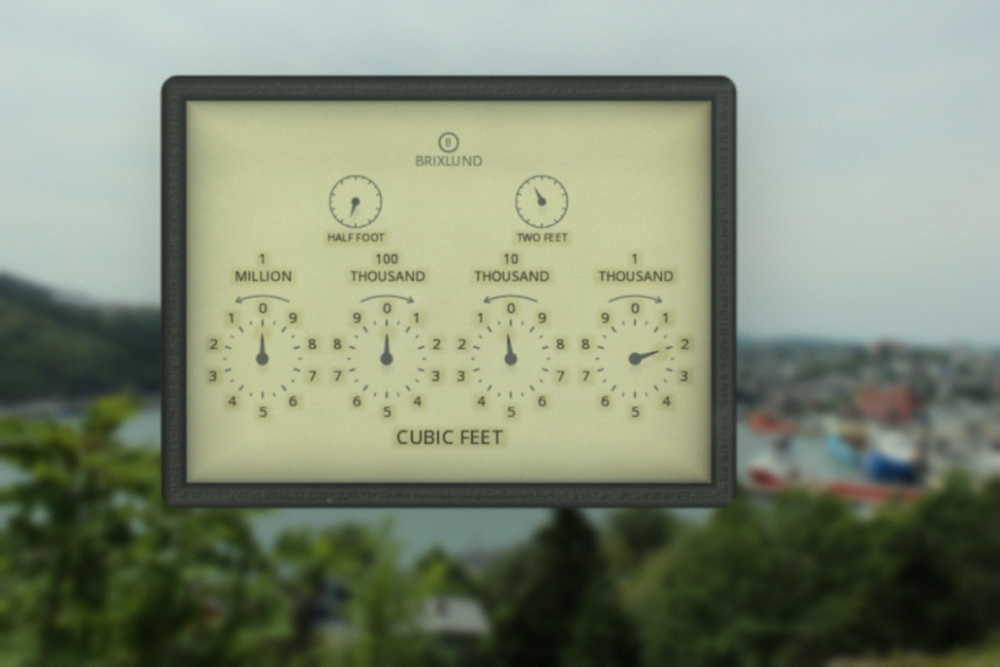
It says value=200 unit=ft³
